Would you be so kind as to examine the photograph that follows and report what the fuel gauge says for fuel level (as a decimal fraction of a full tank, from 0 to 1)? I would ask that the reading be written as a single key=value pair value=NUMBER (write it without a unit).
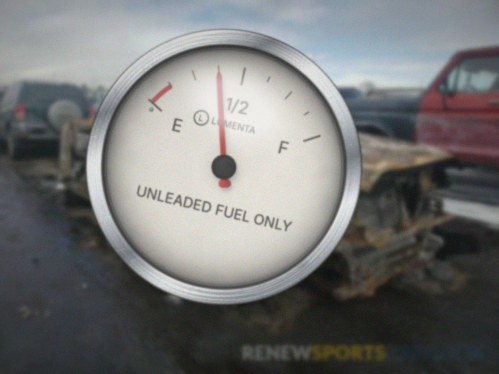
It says value=0.375
